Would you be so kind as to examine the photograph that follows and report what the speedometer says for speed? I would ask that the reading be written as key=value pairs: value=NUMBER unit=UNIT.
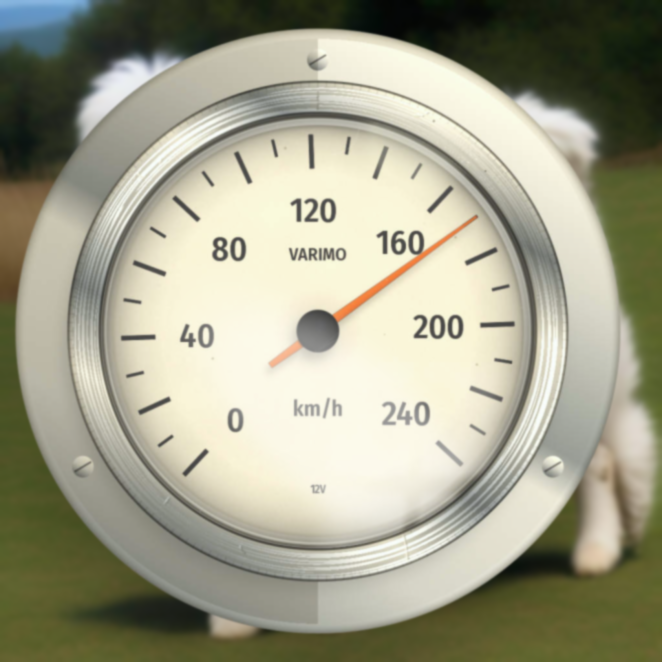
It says value=170 unit=km/h
